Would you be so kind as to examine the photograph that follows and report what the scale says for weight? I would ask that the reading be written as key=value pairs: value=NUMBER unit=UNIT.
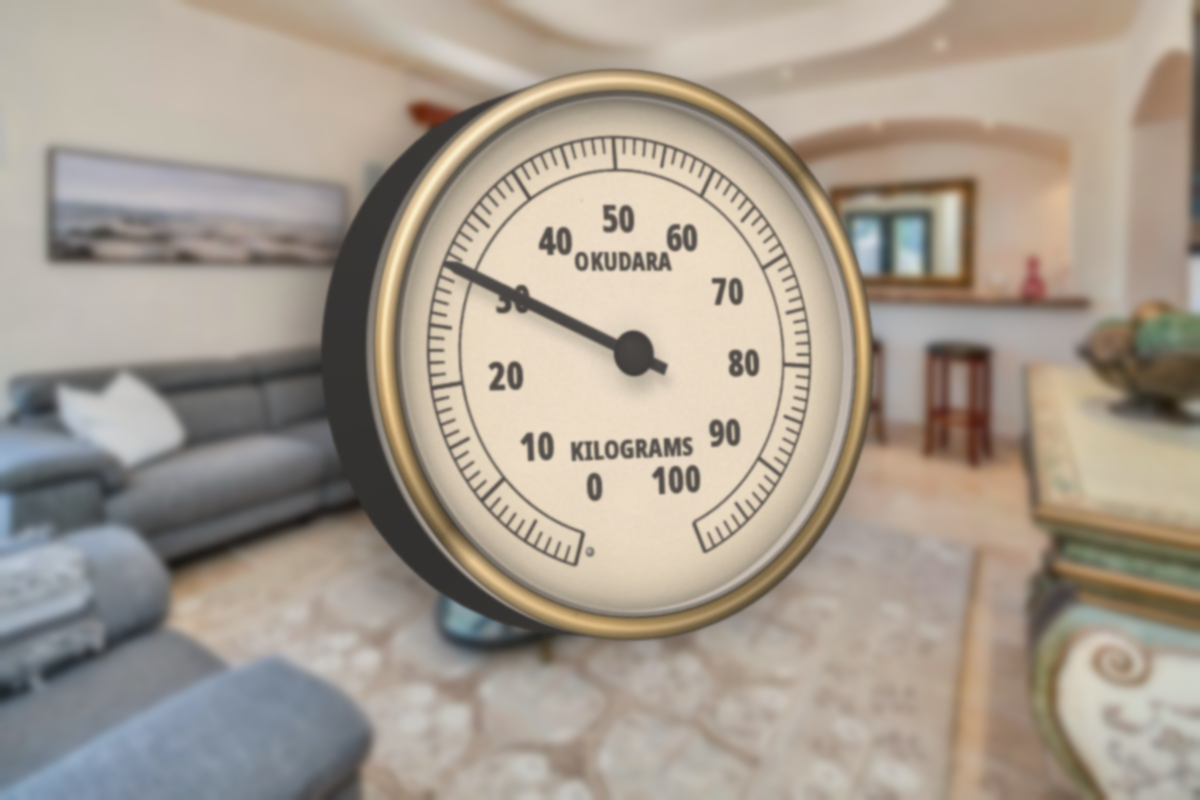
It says value=30 unit=kg
